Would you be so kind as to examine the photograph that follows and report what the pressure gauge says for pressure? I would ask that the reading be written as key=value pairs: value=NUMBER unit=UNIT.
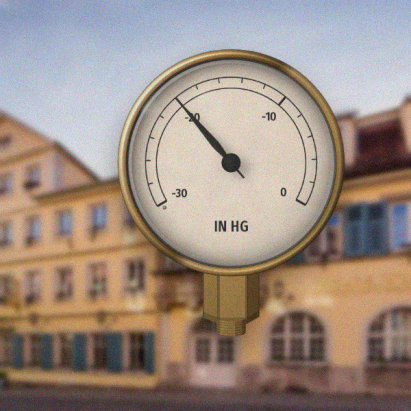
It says value=-20 unit=inHg
